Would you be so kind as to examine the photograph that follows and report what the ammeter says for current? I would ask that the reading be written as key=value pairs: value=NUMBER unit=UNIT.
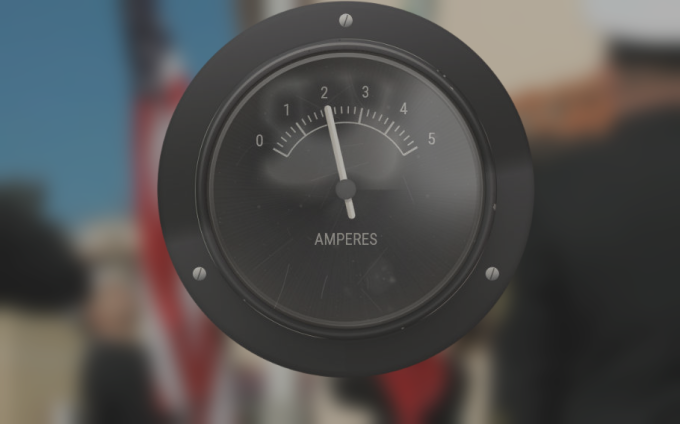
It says value=2 unit=A
